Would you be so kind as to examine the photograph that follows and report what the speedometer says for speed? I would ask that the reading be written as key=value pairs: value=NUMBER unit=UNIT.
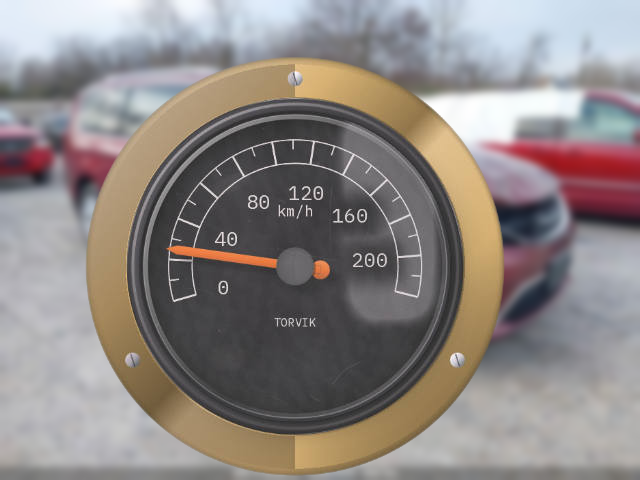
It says value=25 unit=km/h
